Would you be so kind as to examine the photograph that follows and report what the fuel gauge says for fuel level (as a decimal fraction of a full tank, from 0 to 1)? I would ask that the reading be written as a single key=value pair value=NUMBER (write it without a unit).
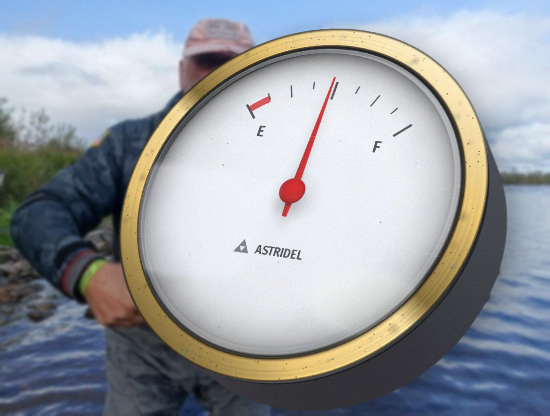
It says value=0.5
